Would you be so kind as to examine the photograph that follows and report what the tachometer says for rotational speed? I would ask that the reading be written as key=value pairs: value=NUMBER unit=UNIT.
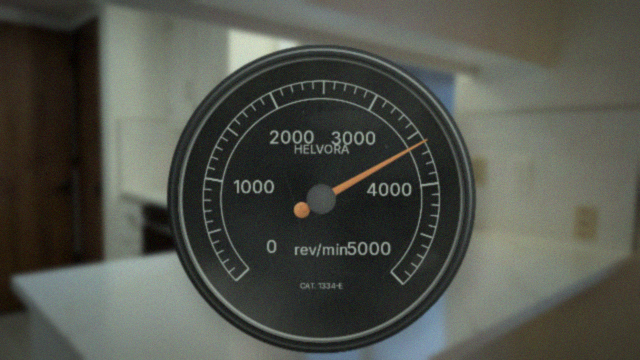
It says value=3600 unit=rpm
